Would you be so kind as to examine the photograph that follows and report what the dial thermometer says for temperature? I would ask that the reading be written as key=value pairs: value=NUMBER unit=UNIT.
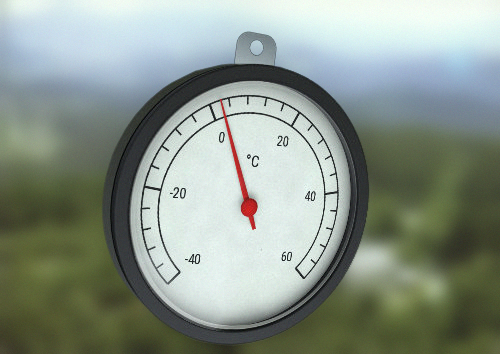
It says value=2 unit=°C
